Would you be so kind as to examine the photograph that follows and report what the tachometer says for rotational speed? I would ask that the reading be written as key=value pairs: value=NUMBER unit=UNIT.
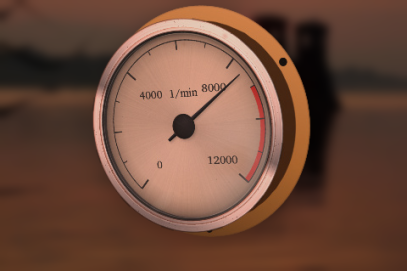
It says value=8500 unit=rpm
